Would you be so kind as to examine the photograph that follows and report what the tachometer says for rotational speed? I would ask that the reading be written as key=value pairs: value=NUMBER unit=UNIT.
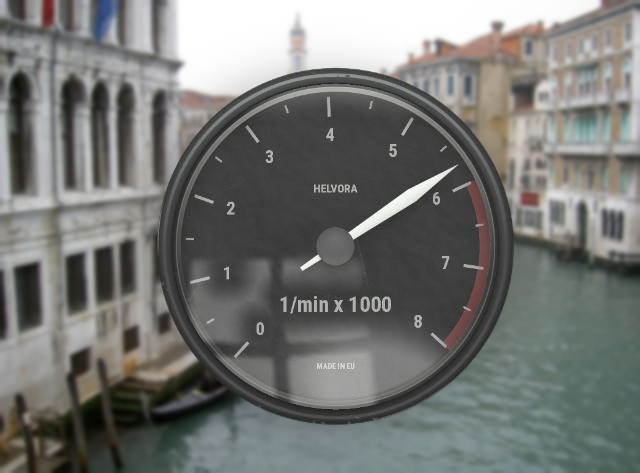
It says value=5750 unit=rpm
